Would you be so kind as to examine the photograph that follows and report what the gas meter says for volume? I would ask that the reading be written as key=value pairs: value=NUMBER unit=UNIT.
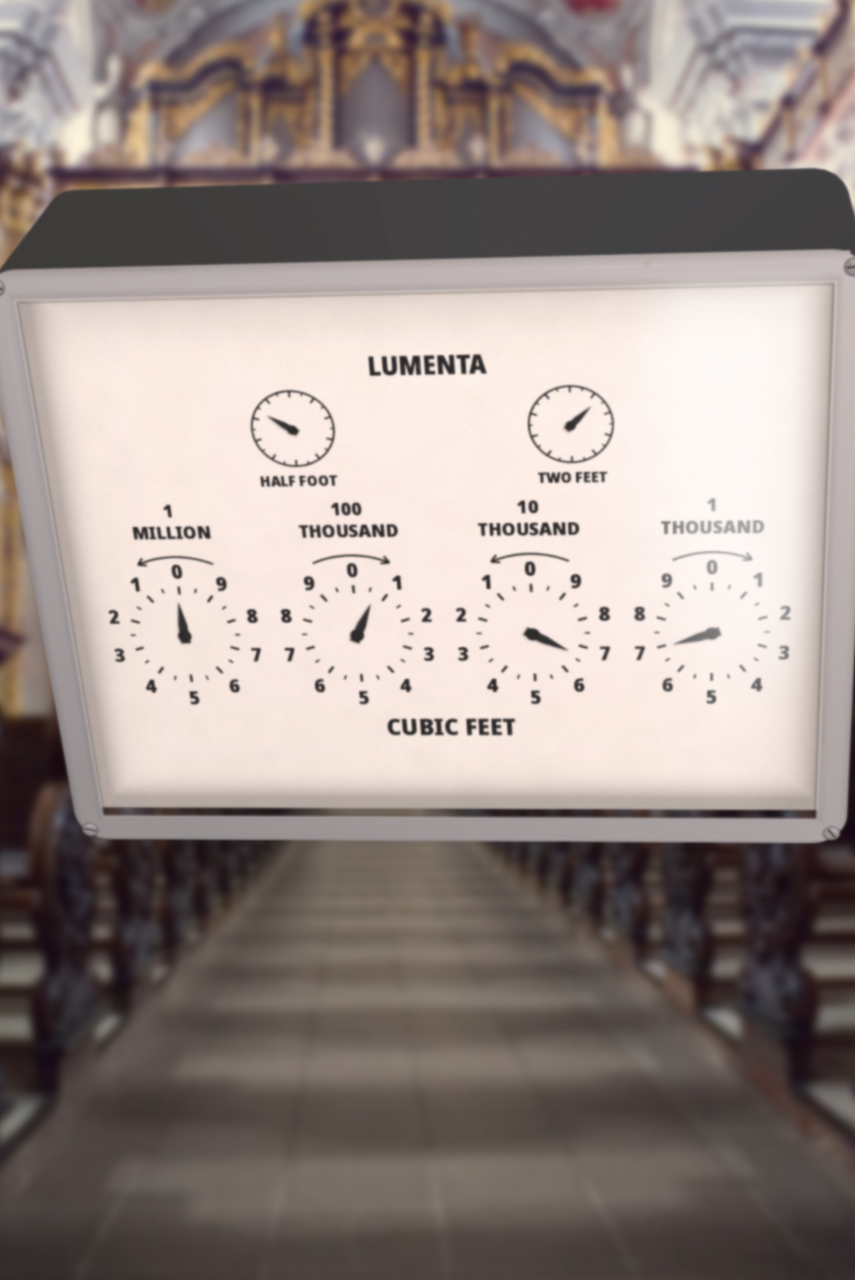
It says value=6700 unit=ft³
